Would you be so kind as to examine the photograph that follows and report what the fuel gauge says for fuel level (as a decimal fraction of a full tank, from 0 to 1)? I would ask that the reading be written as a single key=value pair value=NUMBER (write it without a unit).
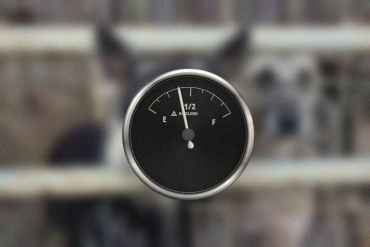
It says value=0.375
